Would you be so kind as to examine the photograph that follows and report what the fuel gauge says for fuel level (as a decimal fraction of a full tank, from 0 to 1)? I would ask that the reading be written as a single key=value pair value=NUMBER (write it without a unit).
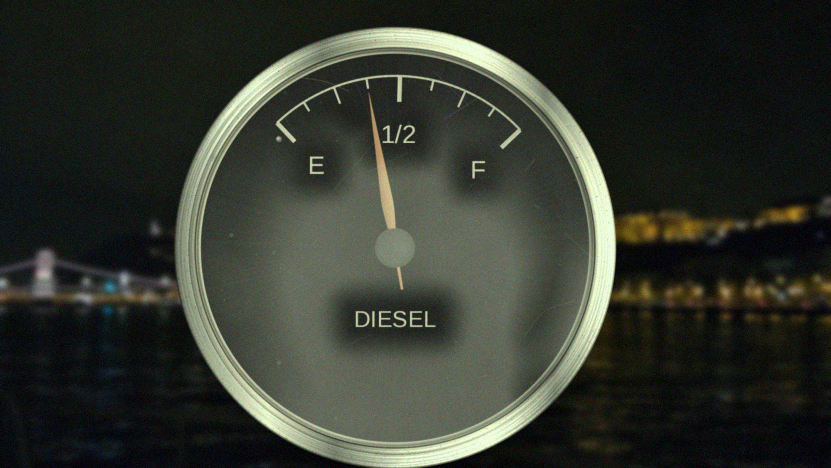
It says value=0.375
